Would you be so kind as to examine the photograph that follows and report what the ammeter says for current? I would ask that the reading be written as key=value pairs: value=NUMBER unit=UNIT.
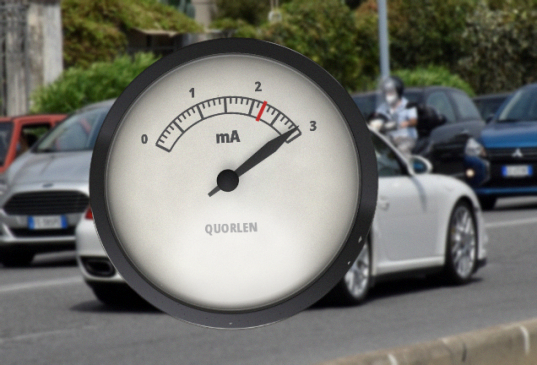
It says value=2.9 unit=mA
